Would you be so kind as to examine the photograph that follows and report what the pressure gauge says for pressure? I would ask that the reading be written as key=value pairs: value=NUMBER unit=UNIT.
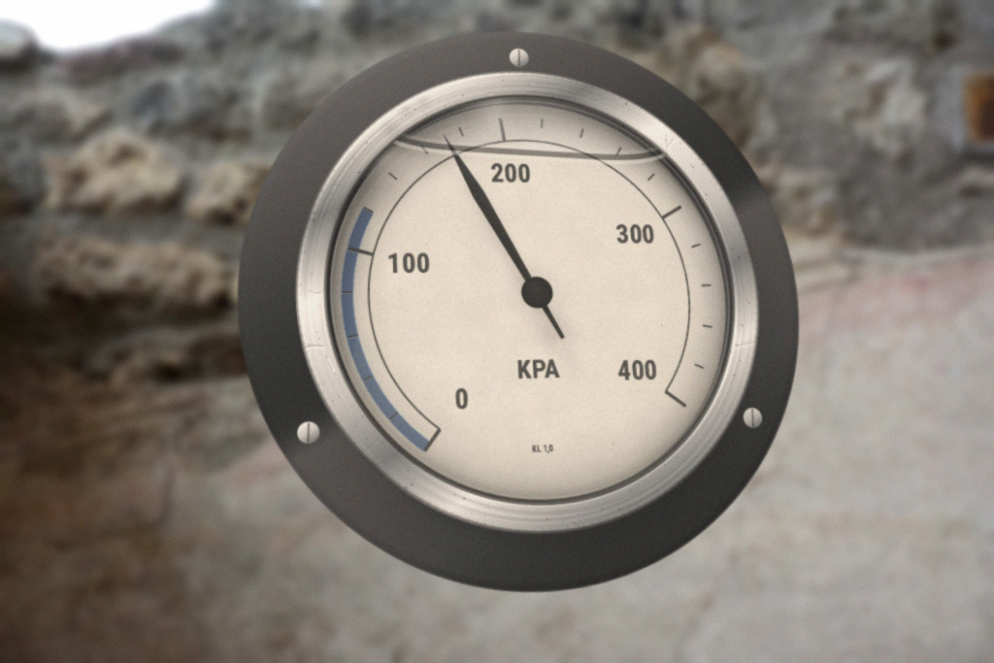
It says value=170 unit=kPa
